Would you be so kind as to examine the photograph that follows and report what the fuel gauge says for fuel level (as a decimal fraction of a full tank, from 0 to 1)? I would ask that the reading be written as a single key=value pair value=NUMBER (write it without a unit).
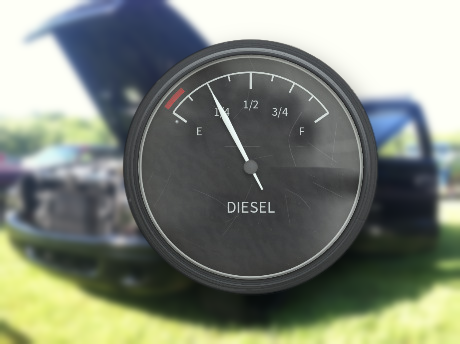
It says value=0.25
